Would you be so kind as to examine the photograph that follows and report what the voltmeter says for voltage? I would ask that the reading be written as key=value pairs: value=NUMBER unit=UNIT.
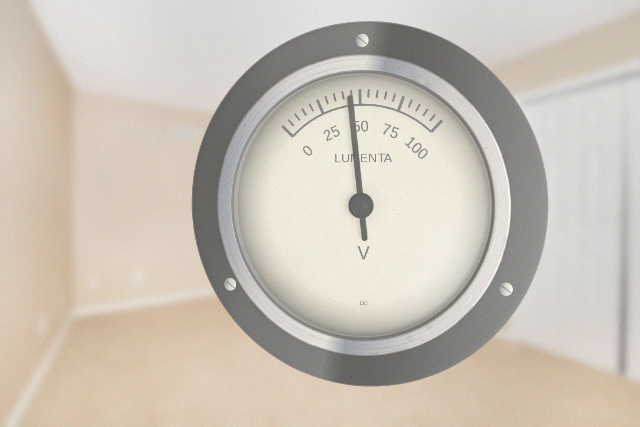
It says value=45 unit=V
